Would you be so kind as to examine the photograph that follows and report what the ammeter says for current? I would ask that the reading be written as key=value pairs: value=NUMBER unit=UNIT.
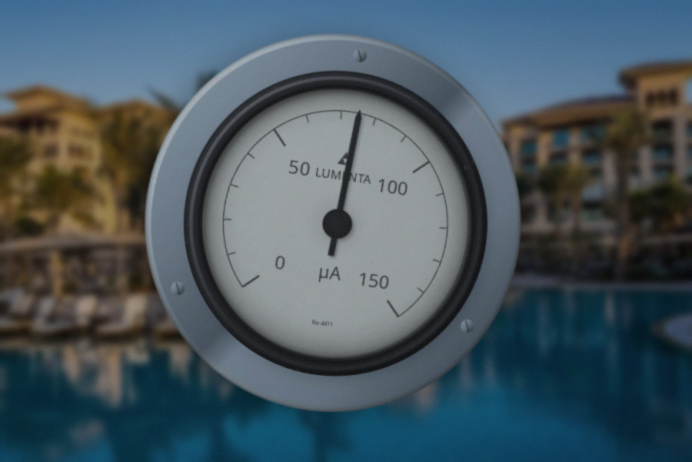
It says value=75 unit=µA
